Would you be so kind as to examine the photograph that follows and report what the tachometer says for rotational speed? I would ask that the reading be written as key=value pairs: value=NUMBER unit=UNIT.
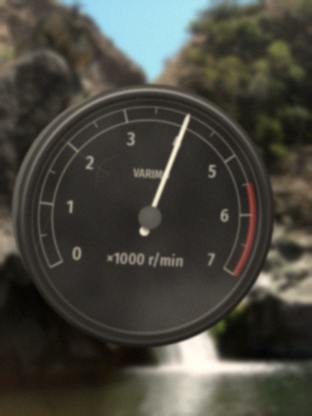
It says value=4000 unit=rpm
